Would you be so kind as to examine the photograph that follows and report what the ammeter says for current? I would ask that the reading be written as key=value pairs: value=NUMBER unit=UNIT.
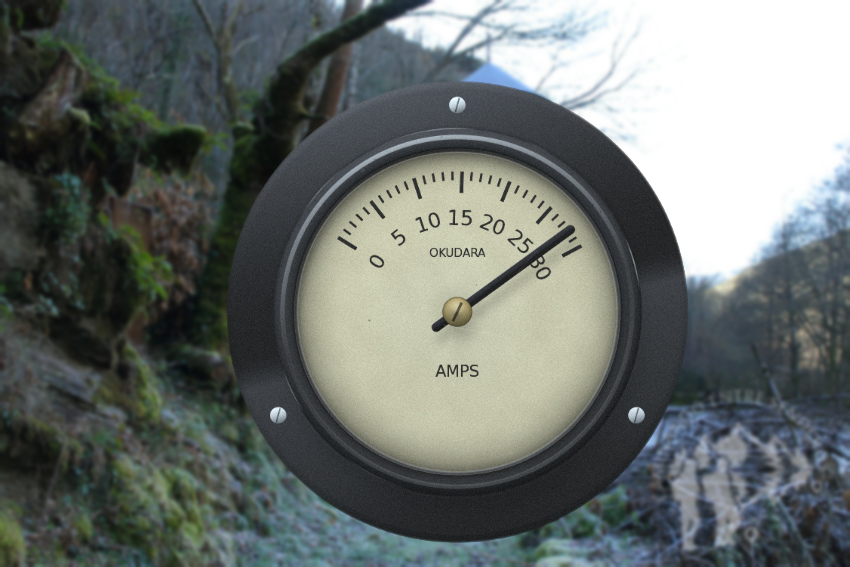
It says value=28 unit=A
